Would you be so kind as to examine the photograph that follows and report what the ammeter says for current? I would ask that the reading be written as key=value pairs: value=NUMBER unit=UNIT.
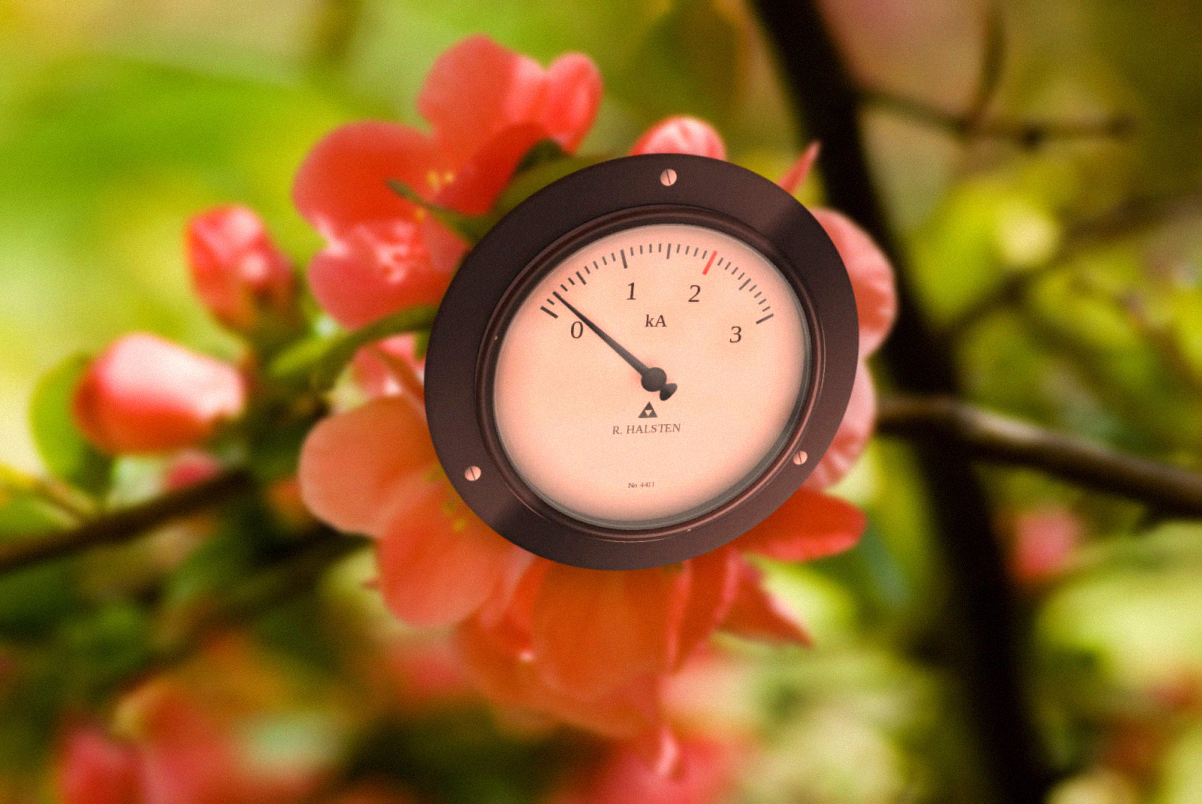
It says value=0.2 unit=kA
